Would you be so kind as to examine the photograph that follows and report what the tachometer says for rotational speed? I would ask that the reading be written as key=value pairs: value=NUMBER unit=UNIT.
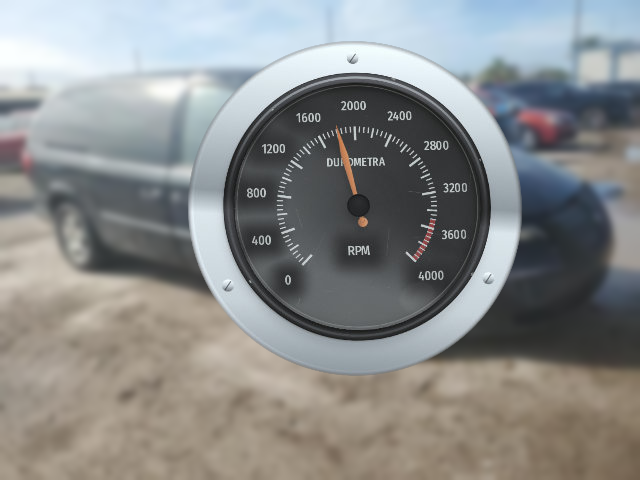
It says value=1800 unit=rpm
